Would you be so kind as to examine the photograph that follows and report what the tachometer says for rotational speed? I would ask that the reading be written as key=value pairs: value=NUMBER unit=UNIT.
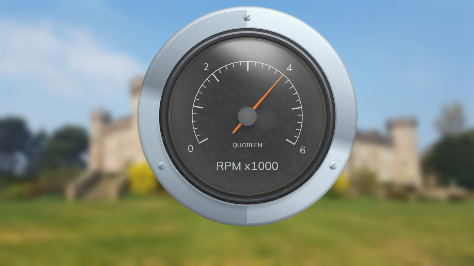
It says value=4000 unit=rpm
